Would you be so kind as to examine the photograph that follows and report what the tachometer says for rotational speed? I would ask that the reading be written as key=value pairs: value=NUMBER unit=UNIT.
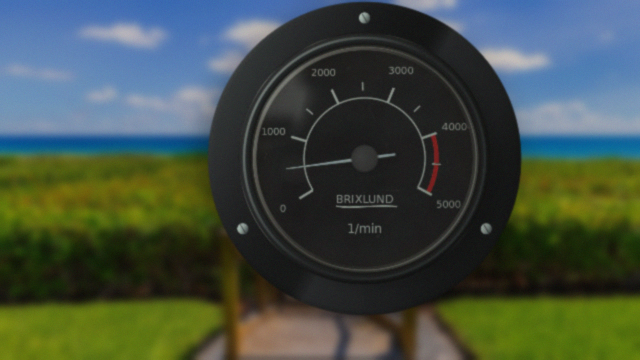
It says value=500 unit=rpm
